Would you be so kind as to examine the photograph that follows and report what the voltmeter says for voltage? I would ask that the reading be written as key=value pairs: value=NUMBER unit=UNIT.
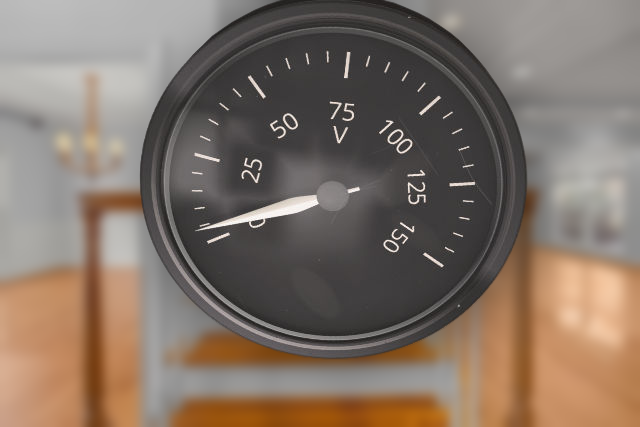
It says value=5 unit=V
